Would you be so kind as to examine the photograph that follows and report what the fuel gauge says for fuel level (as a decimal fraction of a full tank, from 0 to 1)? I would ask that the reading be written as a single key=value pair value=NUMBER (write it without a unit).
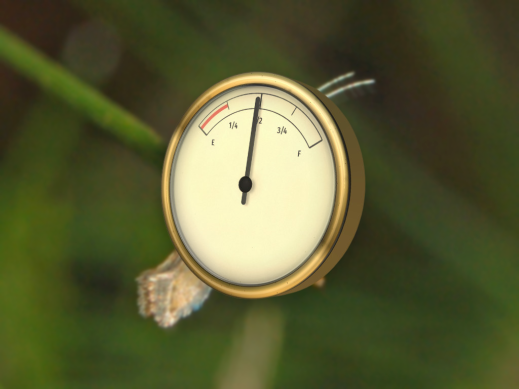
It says value=0.5
